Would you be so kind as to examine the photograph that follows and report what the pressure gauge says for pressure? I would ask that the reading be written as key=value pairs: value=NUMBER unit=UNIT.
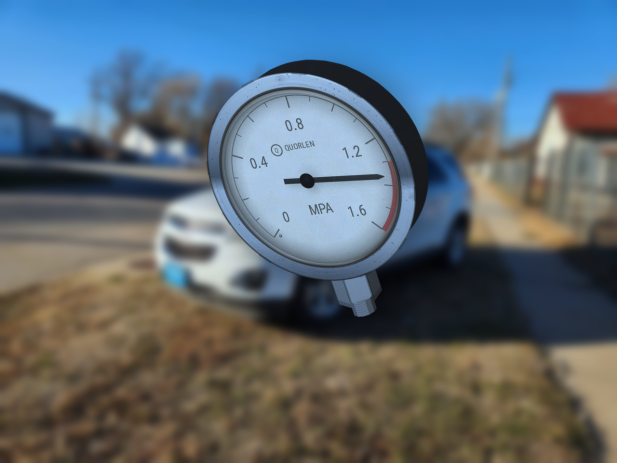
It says value=1.35 unit=MPa
